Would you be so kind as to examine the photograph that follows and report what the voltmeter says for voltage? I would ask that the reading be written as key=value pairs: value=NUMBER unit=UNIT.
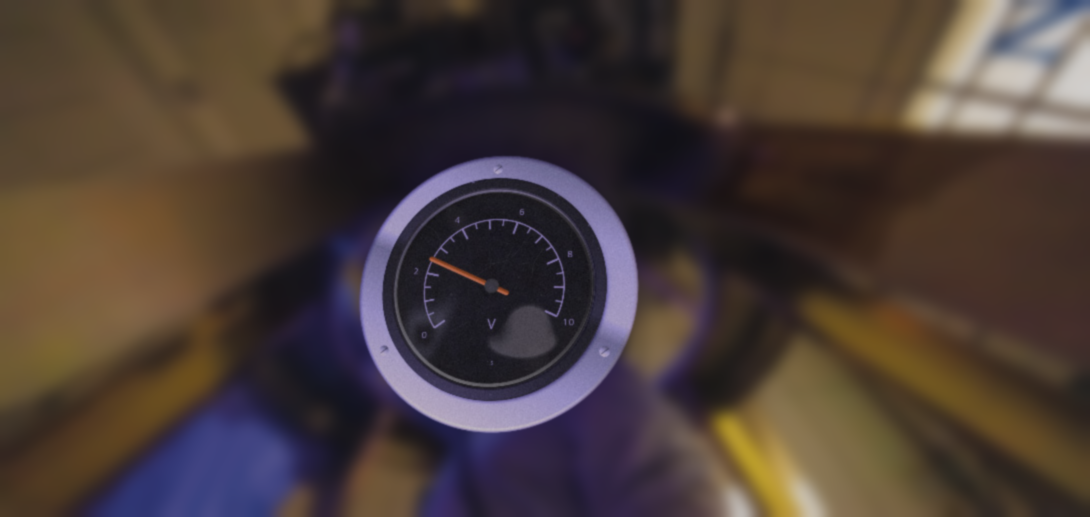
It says value=2.5 unit=V
